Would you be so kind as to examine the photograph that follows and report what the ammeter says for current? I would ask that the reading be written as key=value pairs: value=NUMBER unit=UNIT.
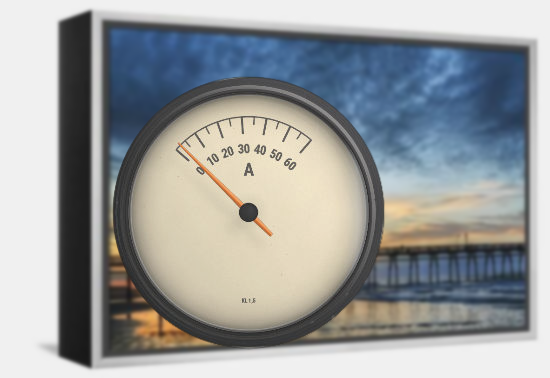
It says value=2.5 unit=A
